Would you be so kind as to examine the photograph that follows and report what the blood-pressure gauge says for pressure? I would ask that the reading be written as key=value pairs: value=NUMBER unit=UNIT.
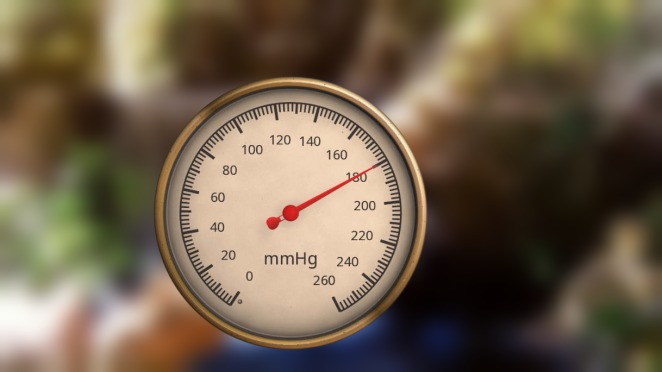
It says value=180 unit=mmHg
